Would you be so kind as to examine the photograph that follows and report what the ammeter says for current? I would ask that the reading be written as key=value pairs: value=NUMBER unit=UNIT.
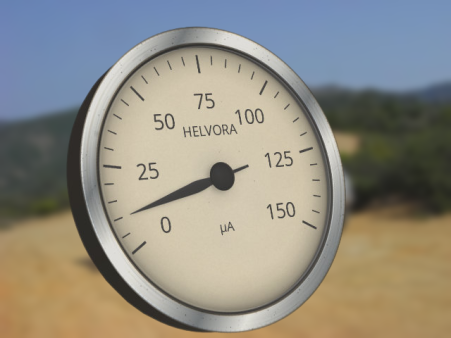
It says value=10 unit=µA
